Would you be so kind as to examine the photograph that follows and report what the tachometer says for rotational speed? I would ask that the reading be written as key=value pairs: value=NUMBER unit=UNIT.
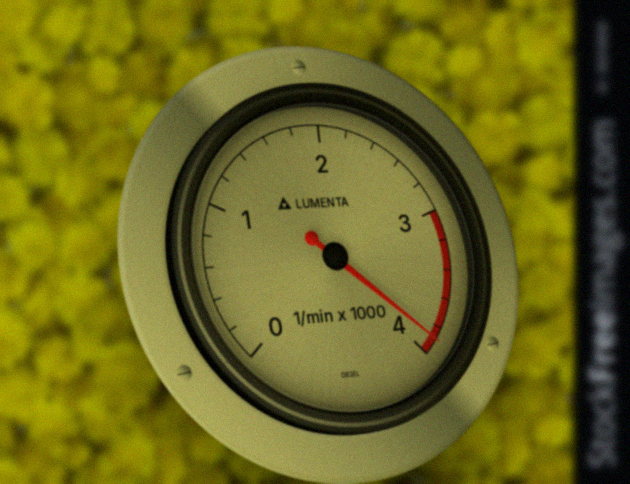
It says value=3900 unit=rpm
